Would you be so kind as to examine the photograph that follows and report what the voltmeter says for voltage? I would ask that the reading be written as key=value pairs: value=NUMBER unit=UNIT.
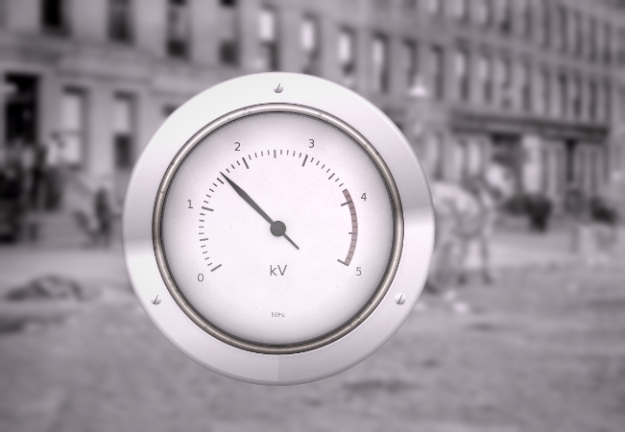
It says value=1.6 unit=kV
